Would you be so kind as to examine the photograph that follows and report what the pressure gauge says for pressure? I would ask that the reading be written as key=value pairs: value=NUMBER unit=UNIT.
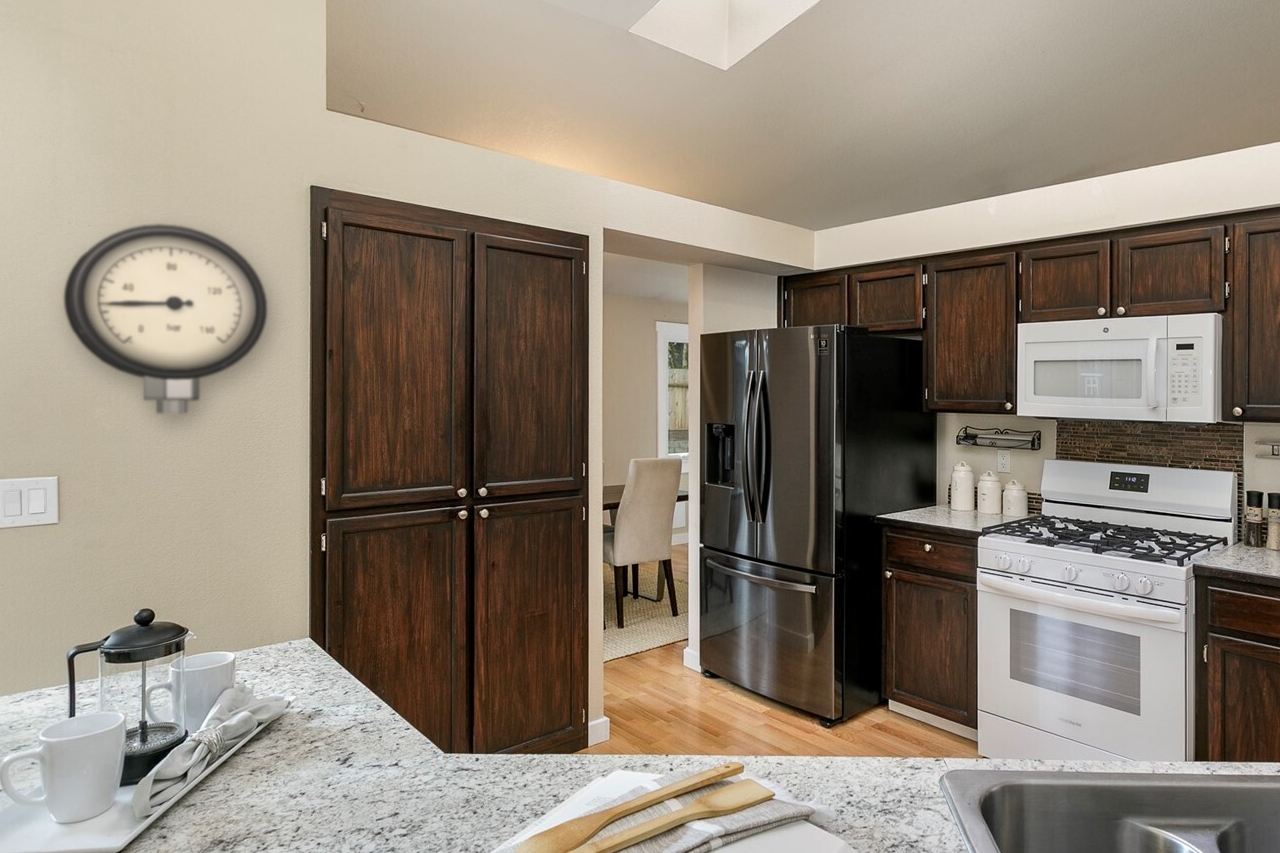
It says value=25 unit=bar
